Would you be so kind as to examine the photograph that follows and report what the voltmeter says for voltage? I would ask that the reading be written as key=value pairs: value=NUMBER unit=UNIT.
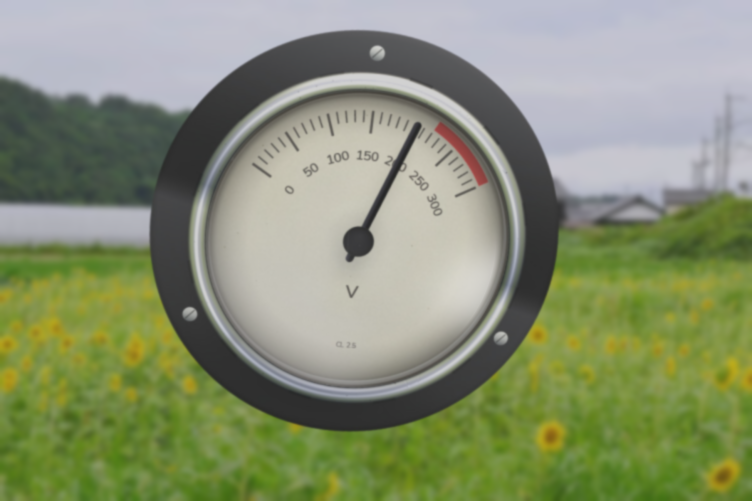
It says value=200 unit=V
